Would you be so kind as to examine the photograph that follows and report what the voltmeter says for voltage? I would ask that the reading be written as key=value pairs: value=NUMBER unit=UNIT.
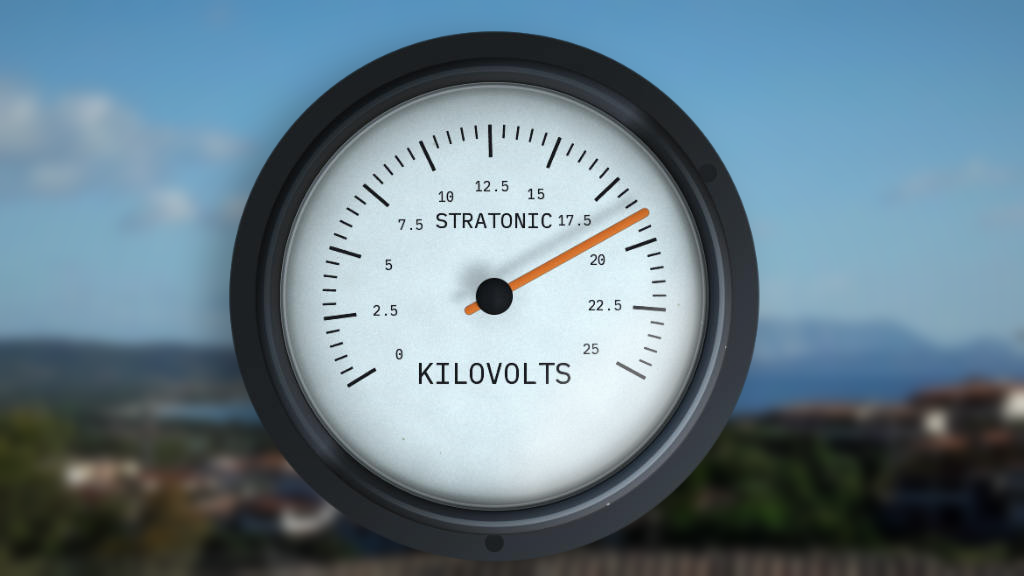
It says value=19 unit=kV
